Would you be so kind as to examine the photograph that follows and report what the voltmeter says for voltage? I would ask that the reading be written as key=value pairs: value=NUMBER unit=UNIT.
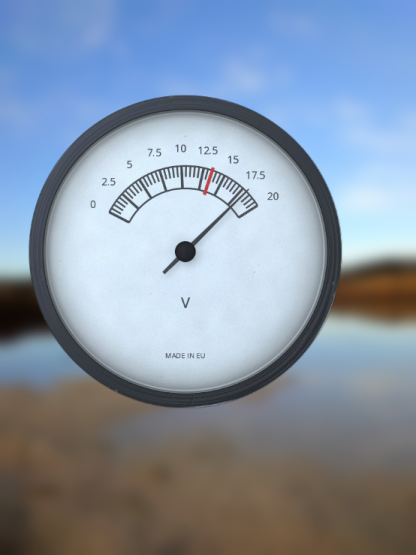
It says value=18 unit=V
